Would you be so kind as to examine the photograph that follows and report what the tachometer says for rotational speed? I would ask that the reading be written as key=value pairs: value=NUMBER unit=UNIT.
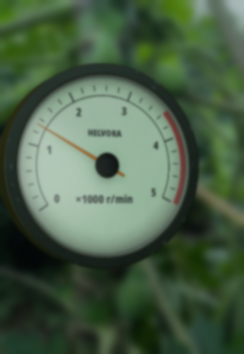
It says value=1300 unit=rpm
